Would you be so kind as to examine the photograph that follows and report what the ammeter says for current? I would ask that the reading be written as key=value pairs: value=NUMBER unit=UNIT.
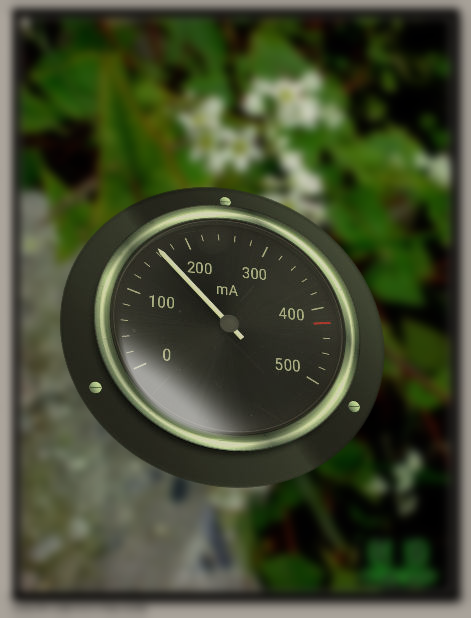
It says value=160 unit=mA
